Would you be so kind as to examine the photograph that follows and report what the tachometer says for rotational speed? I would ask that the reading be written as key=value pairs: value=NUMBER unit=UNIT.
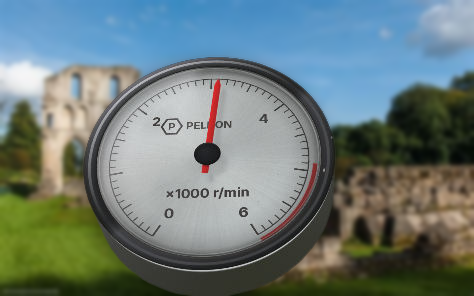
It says value=3100 unit=rpm
